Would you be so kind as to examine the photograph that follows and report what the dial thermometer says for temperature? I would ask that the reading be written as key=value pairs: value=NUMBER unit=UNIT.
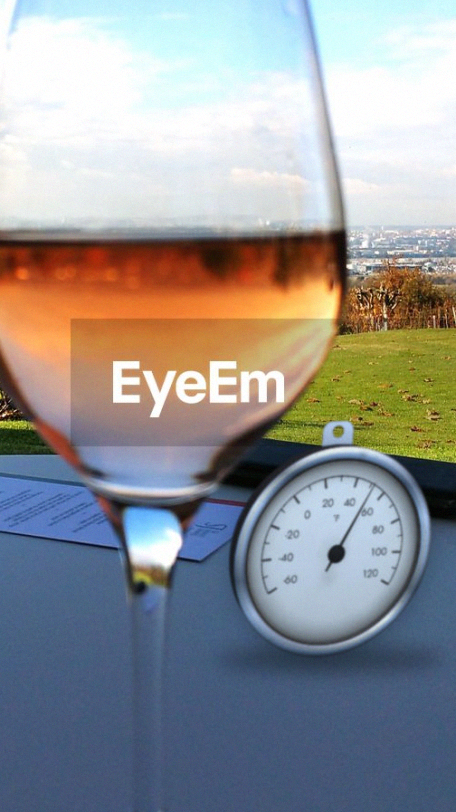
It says value=50 unit=°F
